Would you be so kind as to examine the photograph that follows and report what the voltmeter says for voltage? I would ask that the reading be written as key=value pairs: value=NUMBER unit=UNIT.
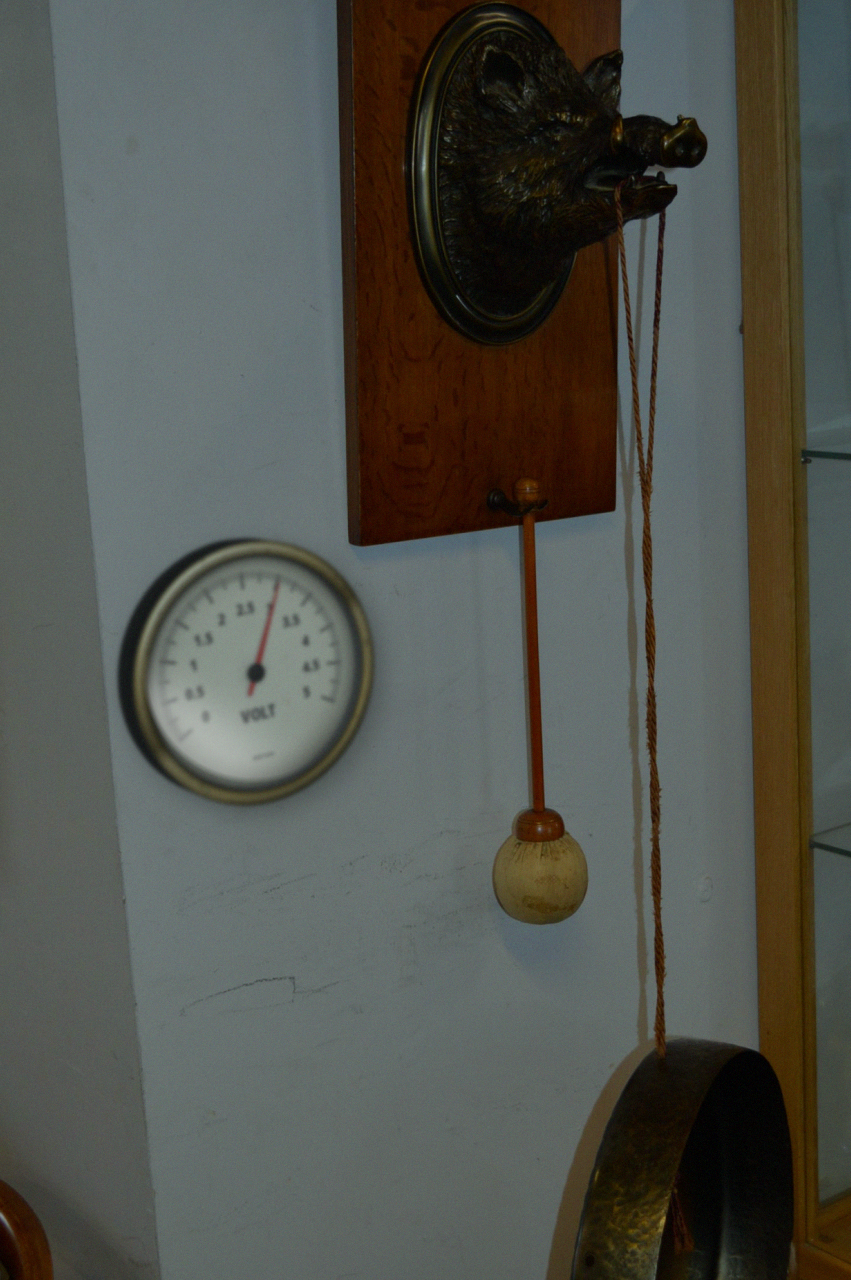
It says value=3 unit=V
